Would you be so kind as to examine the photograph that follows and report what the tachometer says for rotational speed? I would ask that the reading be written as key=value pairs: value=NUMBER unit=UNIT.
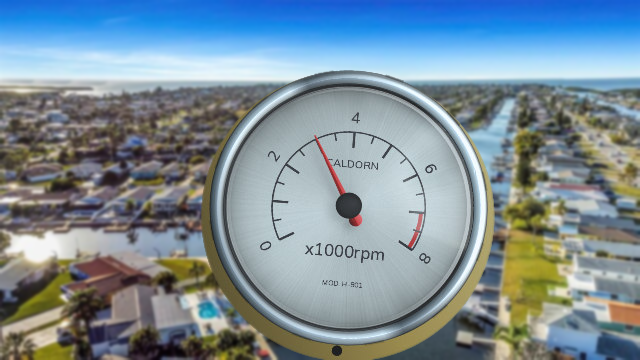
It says value=3000 unit=rpm
